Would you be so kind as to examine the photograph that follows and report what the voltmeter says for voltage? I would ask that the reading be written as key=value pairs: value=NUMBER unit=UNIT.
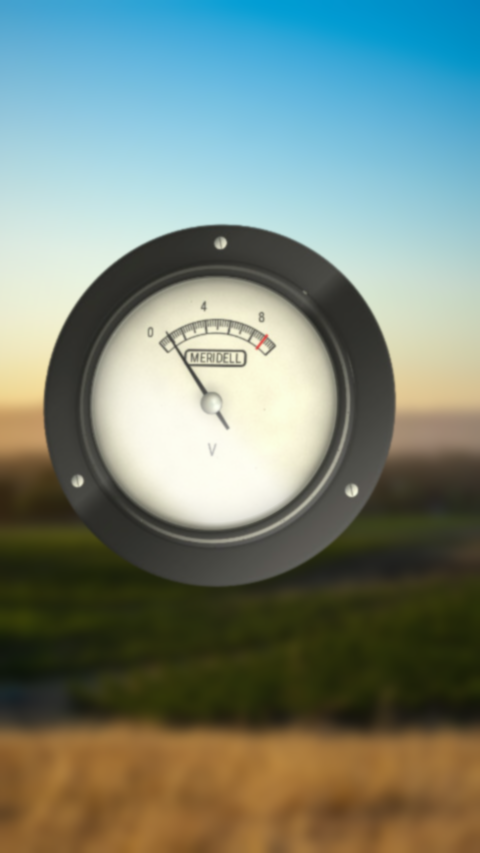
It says value=1 unit=V
